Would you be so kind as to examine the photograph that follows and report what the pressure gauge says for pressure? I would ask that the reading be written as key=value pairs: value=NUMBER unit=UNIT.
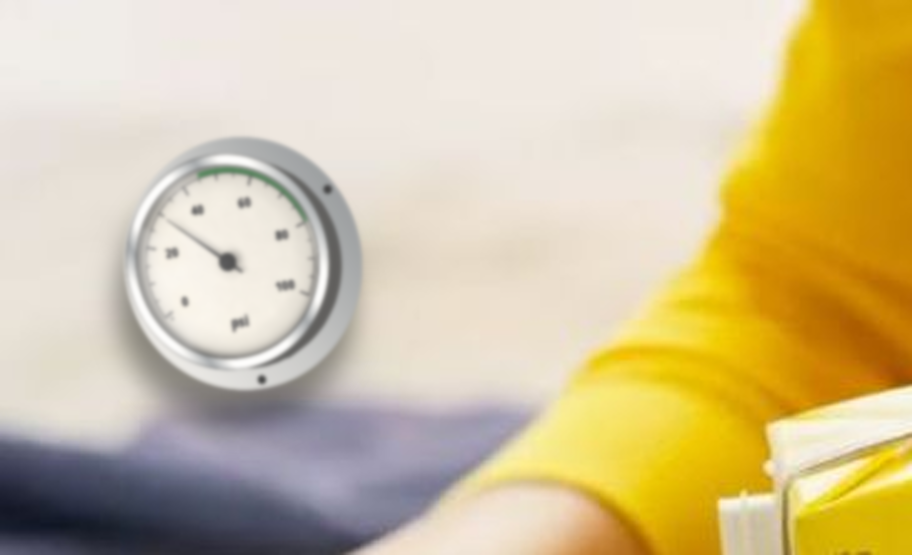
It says value=30 unit=psi
